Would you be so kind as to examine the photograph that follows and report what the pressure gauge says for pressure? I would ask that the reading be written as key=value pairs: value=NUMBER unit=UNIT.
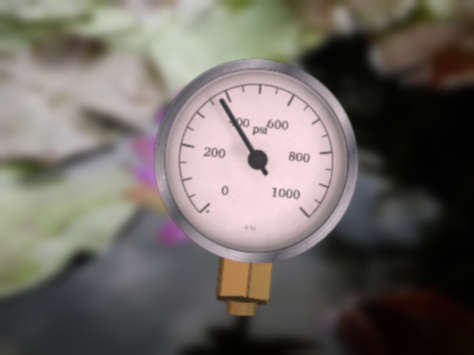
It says value=375 unit=psi
